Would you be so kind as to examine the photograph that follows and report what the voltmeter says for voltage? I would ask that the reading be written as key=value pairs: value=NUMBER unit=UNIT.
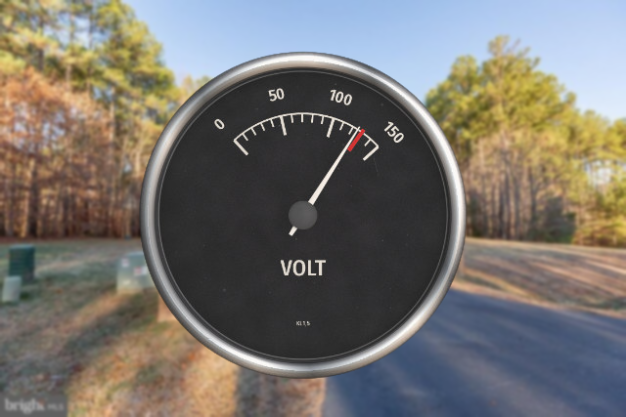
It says value=125 unit=V
